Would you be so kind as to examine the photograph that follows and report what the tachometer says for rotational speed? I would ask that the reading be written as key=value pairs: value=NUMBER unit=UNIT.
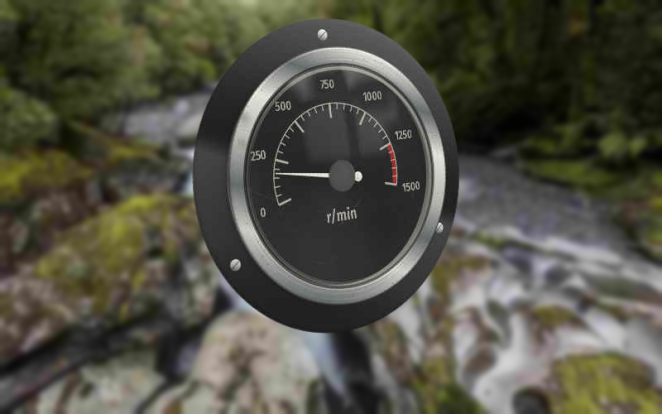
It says value=175 unit=rpm
